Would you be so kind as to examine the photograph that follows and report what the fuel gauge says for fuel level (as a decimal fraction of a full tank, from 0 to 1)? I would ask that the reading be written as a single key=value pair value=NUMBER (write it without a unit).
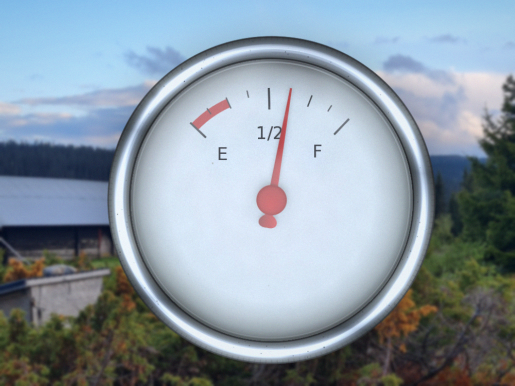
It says value=0.625
